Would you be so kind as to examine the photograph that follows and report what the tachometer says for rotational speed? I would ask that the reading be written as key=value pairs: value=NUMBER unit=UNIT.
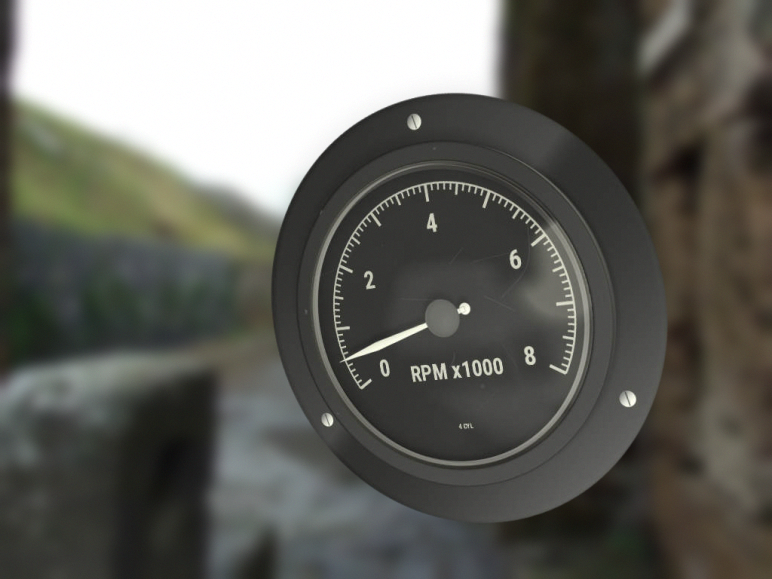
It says value=500 unit=rpm
